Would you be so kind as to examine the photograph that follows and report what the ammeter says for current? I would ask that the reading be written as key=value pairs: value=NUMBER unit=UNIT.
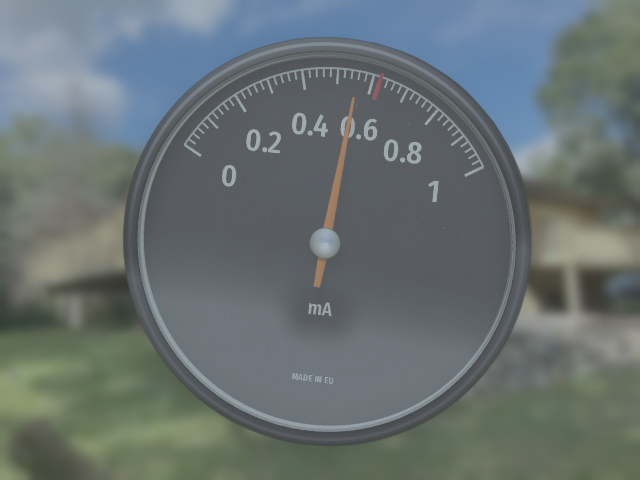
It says value=0.56 unit=mA
